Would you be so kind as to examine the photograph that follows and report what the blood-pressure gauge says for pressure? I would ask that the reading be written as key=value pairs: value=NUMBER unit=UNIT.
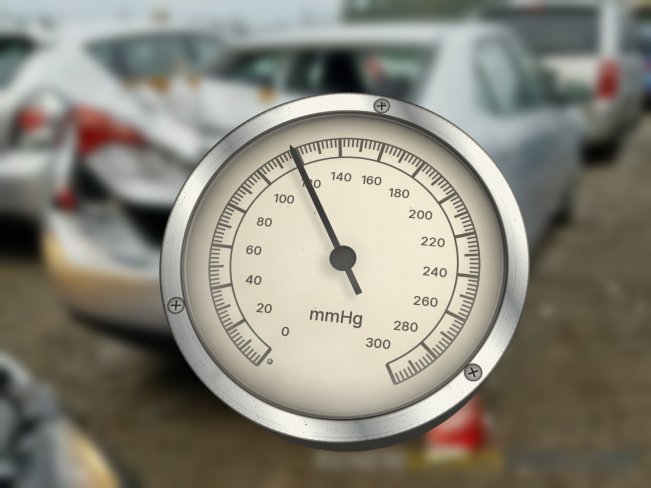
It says value=118 unit=mmHg
